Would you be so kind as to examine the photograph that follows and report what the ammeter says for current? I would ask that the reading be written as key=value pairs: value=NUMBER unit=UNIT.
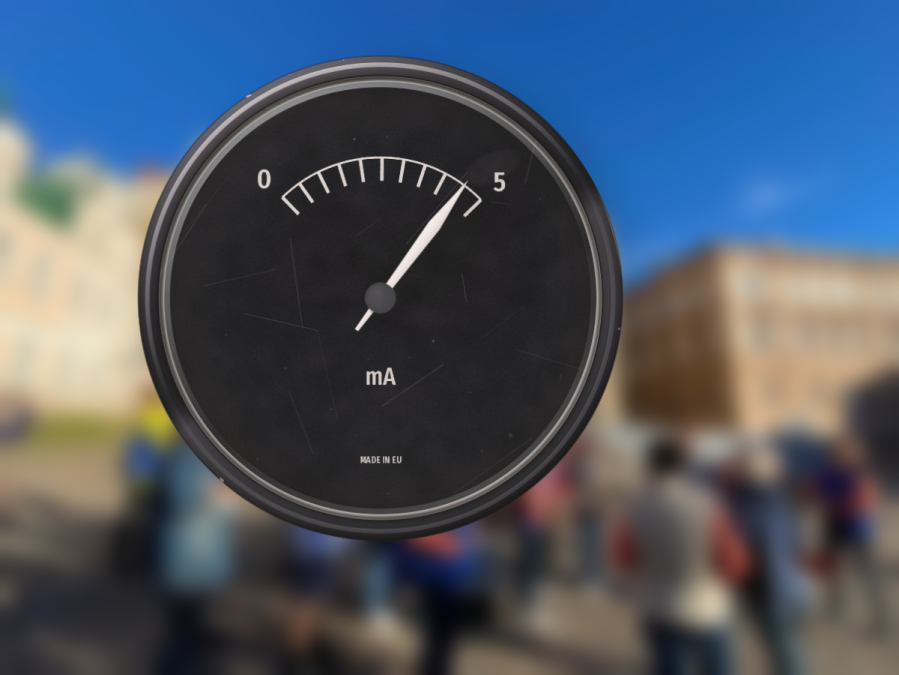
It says value=4.5 unit=mA
